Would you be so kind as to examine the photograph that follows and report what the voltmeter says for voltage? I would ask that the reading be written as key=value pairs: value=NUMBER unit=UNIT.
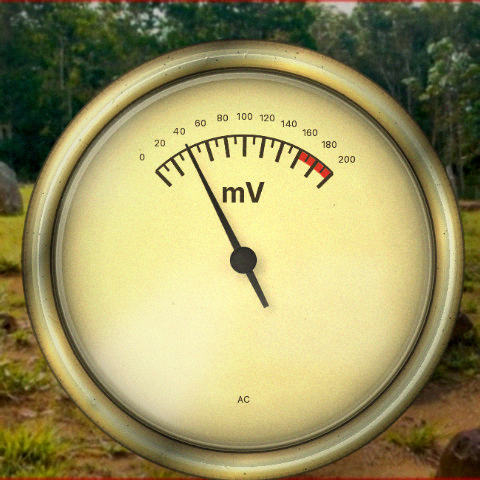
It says value=40 unit=mV
